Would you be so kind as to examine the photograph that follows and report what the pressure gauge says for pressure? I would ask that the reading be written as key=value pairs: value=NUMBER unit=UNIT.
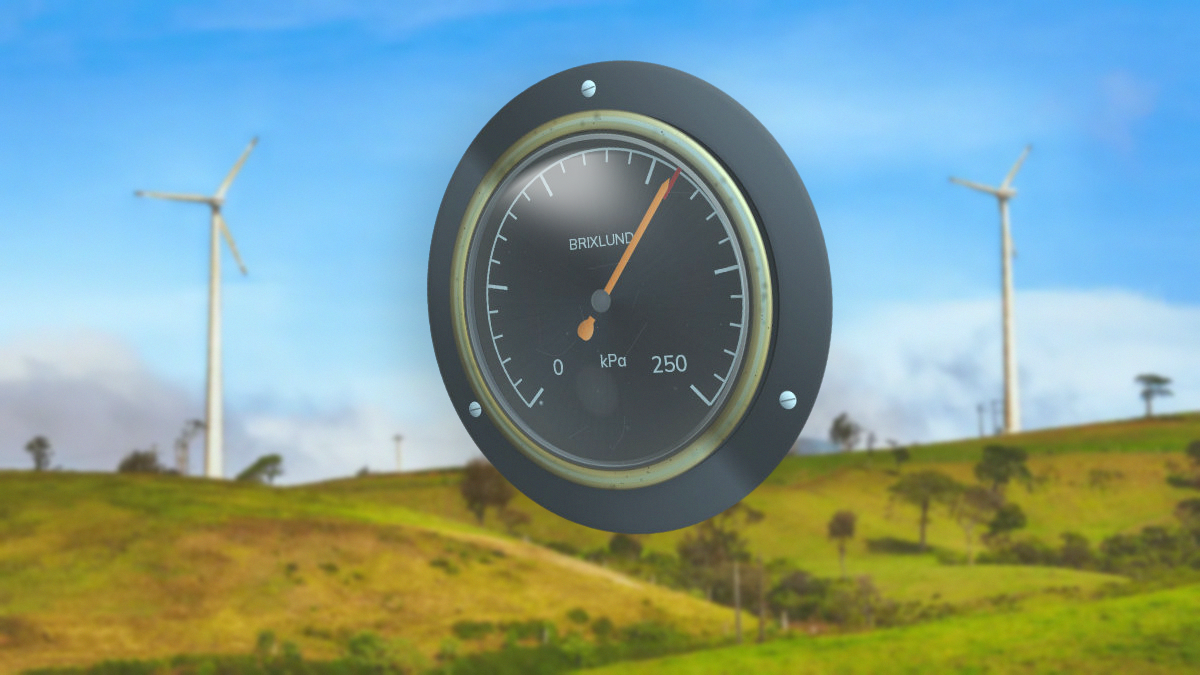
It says value=160 unit=kPa
